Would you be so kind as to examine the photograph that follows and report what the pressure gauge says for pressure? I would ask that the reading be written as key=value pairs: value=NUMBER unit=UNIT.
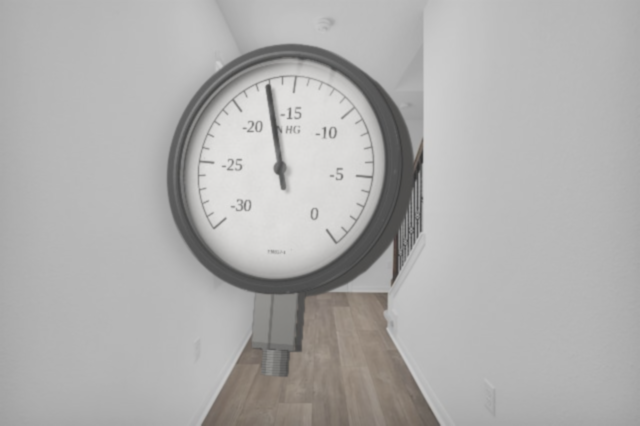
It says value=-17 unit=inHg
